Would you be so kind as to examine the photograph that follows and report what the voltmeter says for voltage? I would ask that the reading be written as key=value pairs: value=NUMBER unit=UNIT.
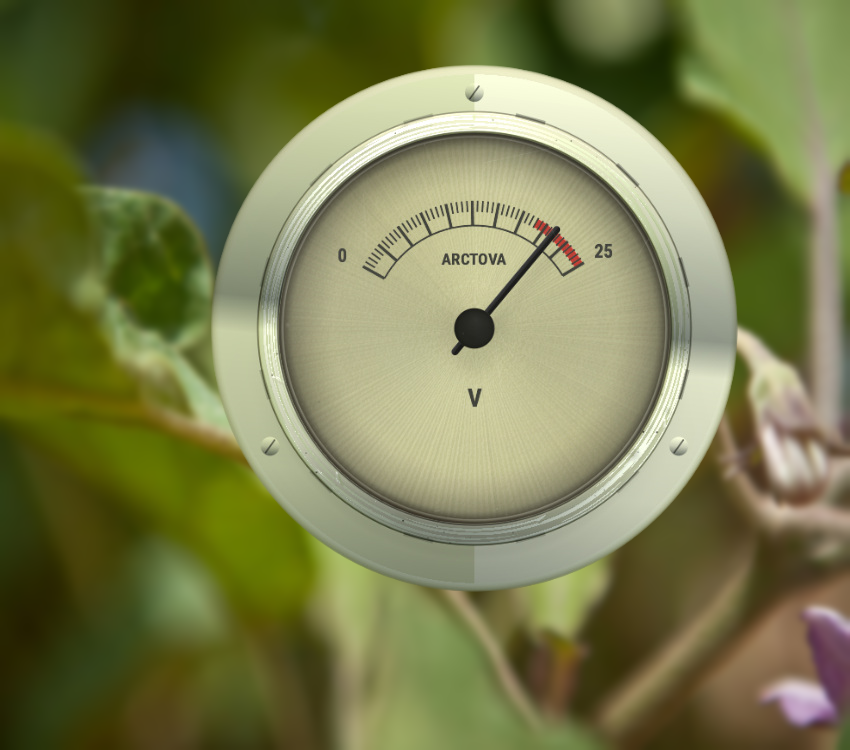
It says value=21 unit=V
